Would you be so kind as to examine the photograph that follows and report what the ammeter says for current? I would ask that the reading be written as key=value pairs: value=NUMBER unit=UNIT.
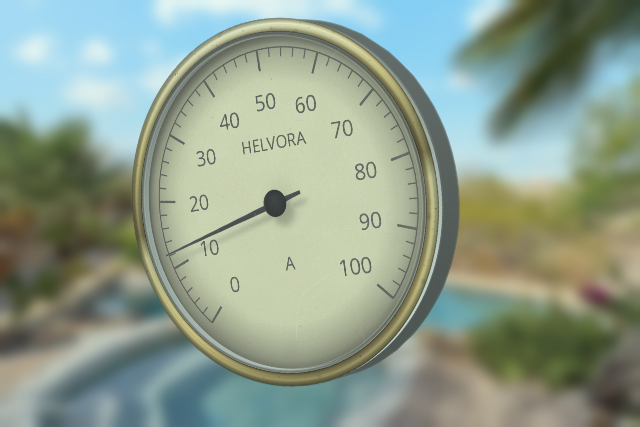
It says value=12 unit=A
